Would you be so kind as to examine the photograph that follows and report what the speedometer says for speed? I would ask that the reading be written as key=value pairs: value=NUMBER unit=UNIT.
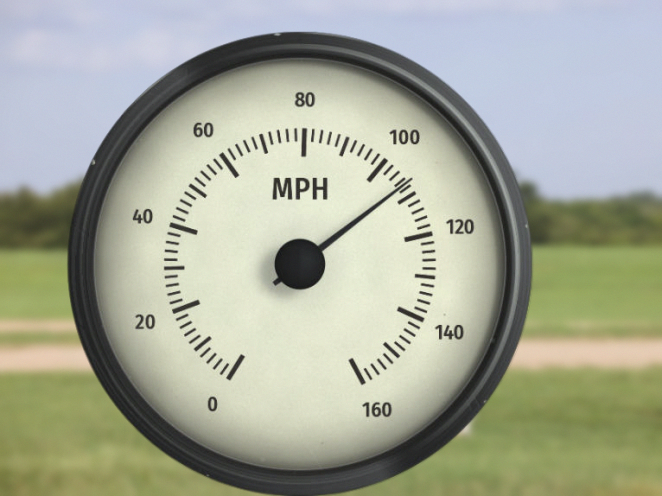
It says value=107 unit=mph
